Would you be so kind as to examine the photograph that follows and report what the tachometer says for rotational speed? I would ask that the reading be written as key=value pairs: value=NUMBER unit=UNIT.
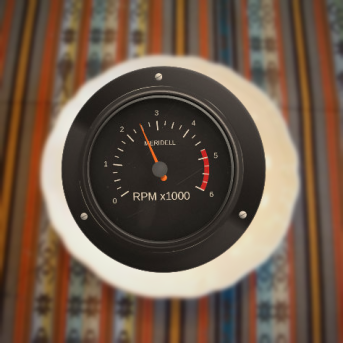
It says value=2500 unit=rpm
